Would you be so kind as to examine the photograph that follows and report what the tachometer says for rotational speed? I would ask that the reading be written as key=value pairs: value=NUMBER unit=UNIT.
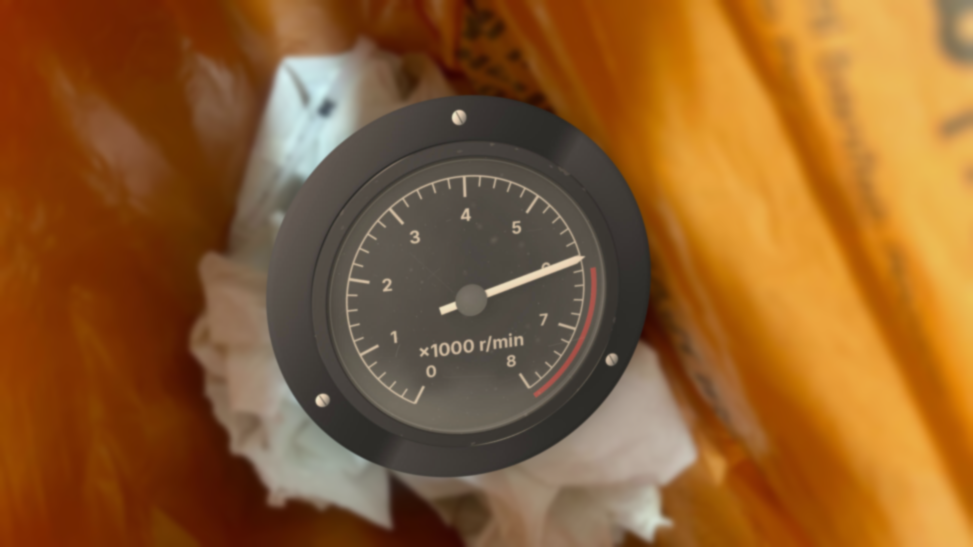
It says value=6000 unit=rpm
